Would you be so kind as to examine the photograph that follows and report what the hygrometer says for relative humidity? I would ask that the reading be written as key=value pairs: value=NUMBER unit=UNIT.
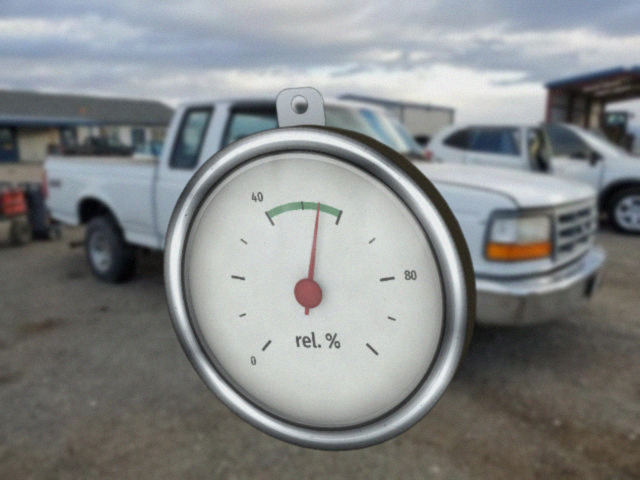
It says value=55 unit=%
